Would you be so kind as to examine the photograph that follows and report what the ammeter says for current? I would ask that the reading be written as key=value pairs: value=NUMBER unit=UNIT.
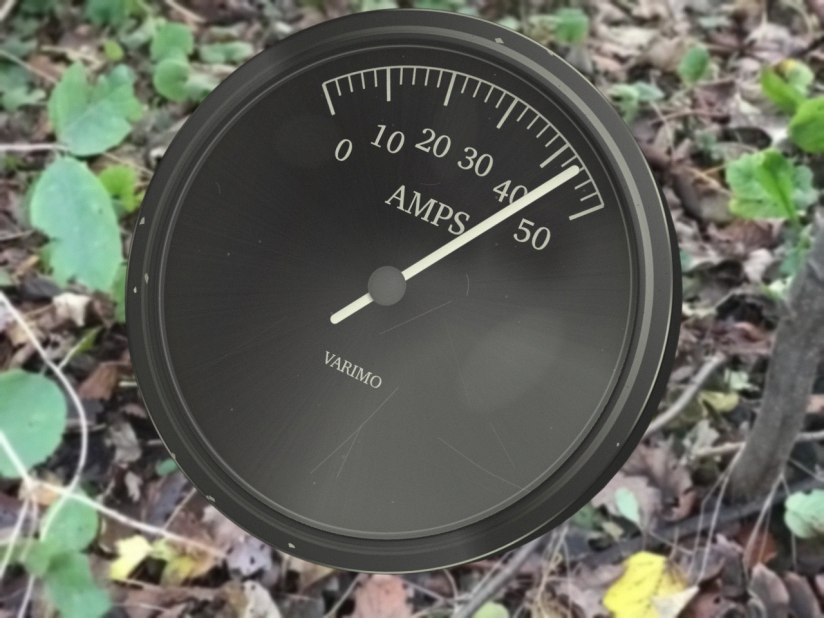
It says value=44 unit=A
